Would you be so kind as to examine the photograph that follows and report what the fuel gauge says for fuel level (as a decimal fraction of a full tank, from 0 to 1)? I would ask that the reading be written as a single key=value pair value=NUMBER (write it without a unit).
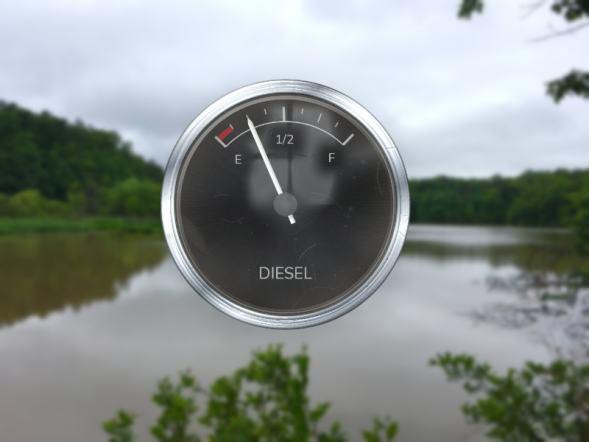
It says value=0.25
